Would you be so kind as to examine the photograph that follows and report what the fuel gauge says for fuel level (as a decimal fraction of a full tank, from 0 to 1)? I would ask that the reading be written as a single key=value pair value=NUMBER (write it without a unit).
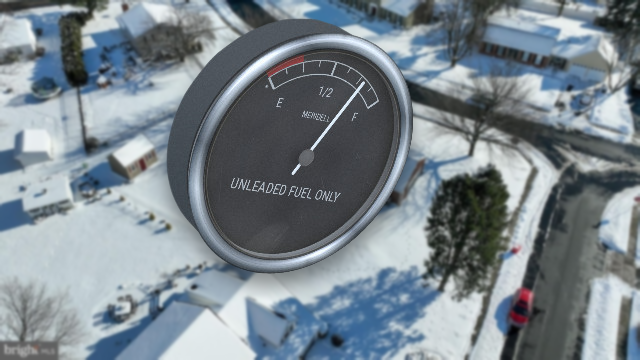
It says value=0.75
